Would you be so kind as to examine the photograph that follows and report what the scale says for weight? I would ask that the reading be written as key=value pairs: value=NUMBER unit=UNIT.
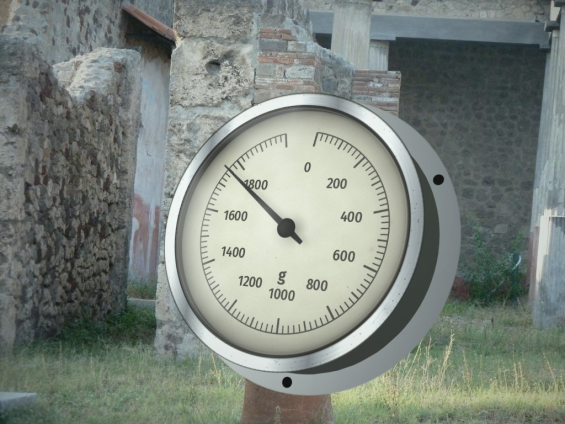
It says value=1760 unit=g
